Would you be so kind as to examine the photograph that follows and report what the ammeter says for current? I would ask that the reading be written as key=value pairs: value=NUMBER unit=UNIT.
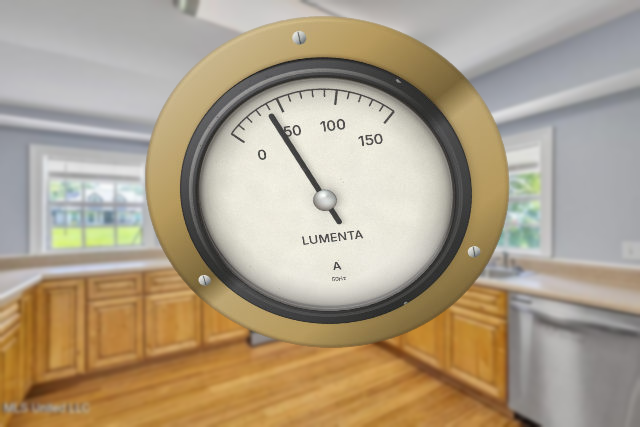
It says value=40 unit=A
